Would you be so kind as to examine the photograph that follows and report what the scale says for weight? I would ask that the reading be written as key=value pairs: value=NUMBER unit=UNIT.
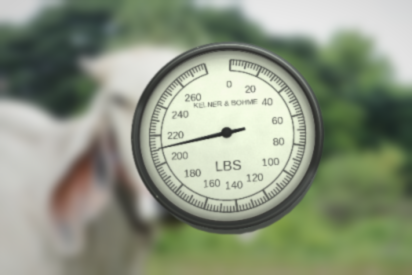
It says value=210 unit=lb
